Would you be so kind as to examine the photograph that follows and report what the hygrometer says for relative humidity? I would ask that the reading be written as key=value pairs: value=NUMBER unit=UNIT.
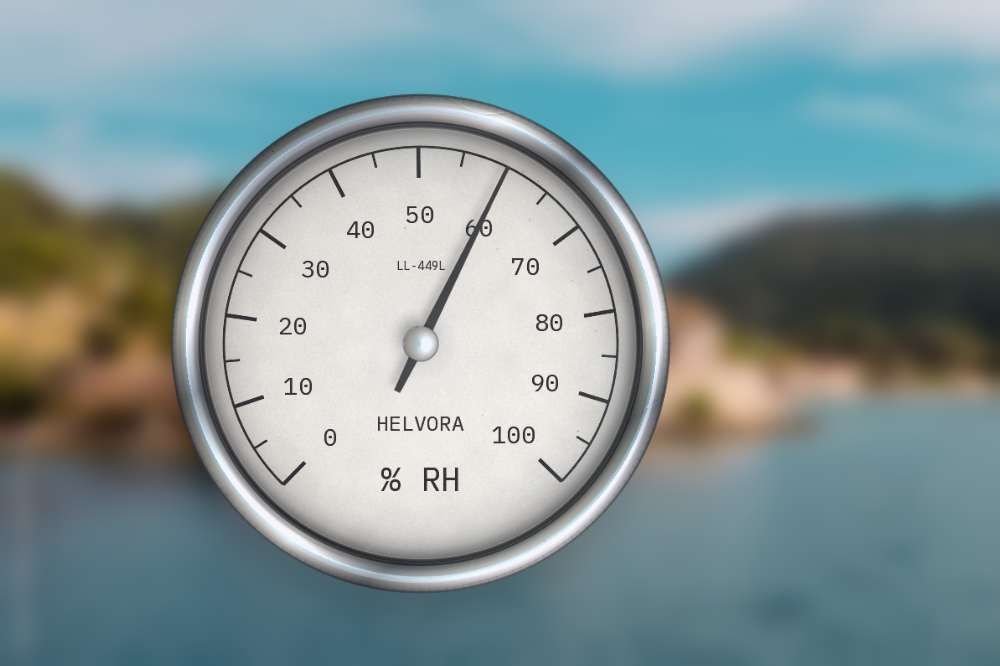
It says value=60 unit=%
